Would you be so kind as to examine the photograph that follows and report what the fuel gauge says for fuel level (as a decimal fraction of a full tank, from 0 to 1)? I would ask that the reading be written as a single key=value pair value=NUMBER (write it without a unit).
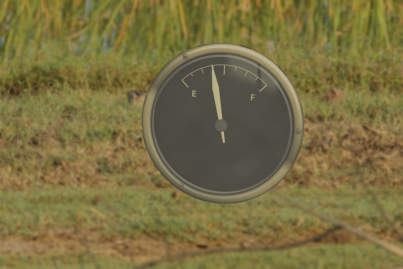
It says value=0.375
